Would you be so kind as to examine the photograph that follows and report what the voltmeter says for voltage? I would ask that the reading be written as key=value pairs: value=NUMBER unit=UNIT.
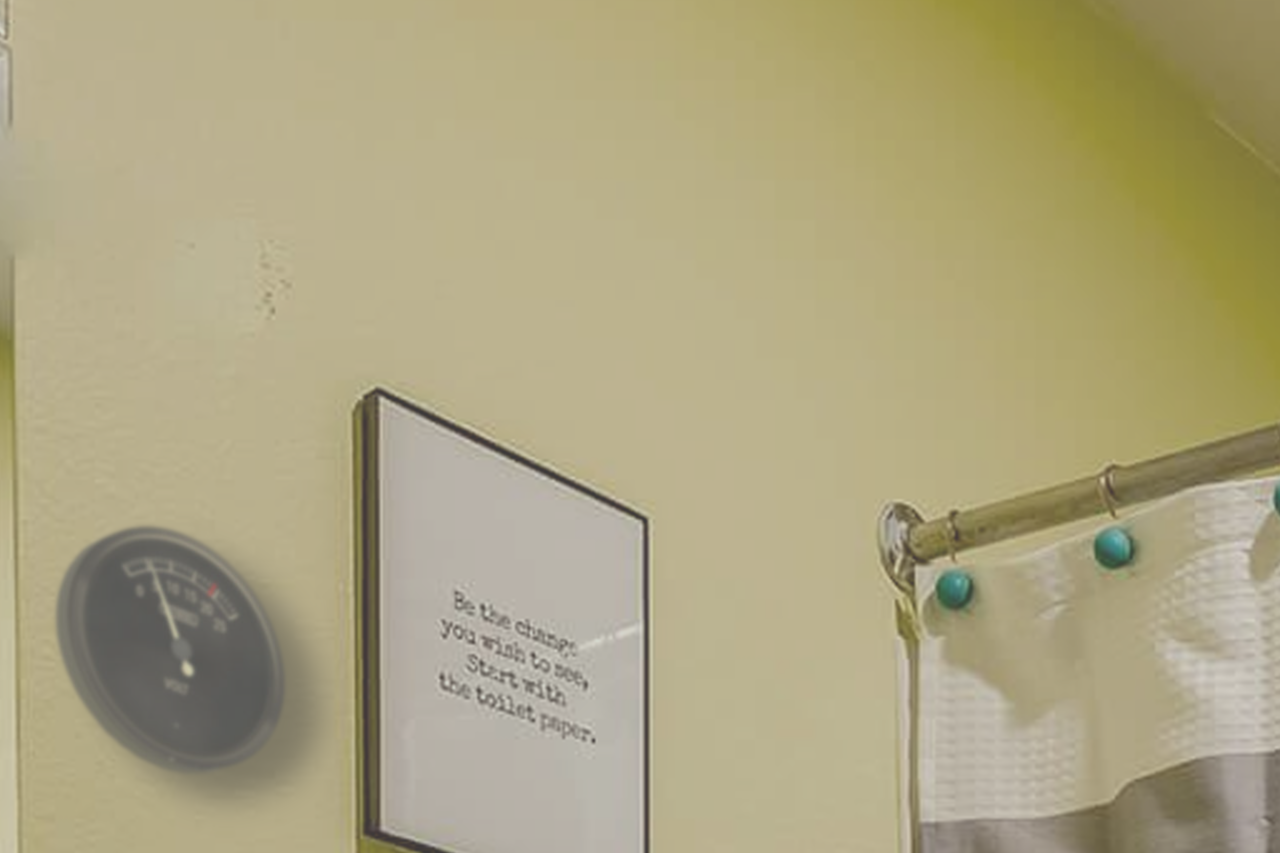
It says value=5 unit=V
